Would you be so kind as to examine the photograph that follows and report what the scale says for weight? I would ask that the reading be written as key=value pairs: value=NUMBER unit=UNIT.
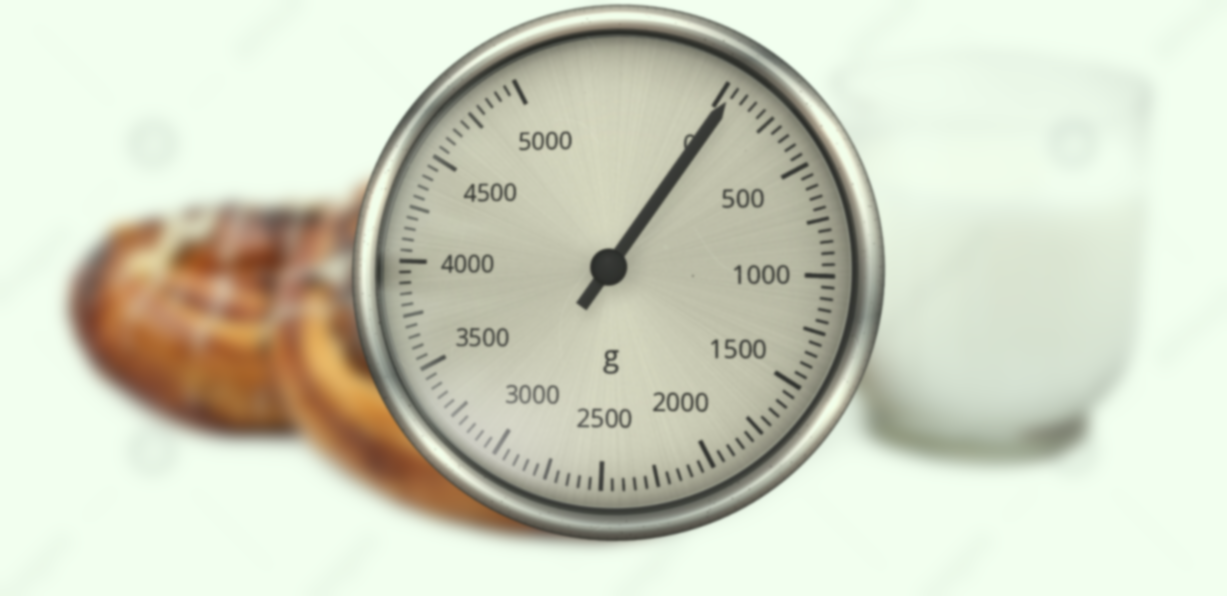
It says value=50 unit=g
